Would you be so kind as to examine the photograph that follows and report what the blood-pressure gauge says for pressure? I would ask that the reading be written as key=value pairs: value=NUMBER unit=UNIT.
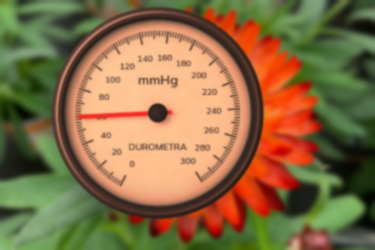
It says value=60 unit=mmHg
